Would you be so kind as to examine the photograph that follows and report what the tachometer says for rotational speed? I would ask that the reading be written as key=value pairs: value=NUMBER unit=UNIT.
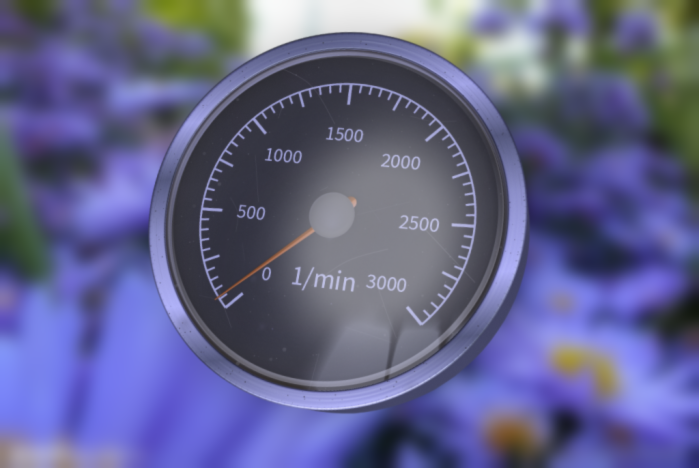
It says value=50 unit=rpm
